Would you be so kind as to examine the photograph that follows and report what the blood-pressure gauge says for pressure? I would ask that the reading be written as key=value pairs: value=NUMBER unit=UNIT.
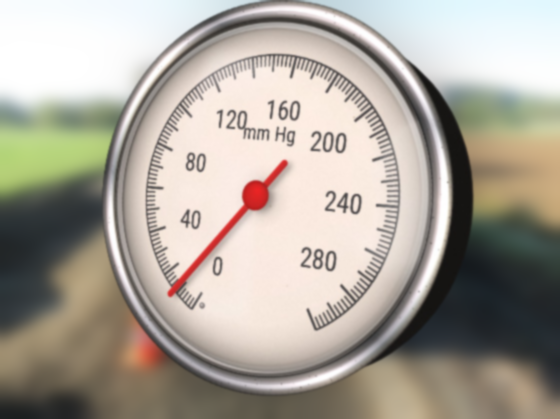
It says value=10 unit=mmHg
